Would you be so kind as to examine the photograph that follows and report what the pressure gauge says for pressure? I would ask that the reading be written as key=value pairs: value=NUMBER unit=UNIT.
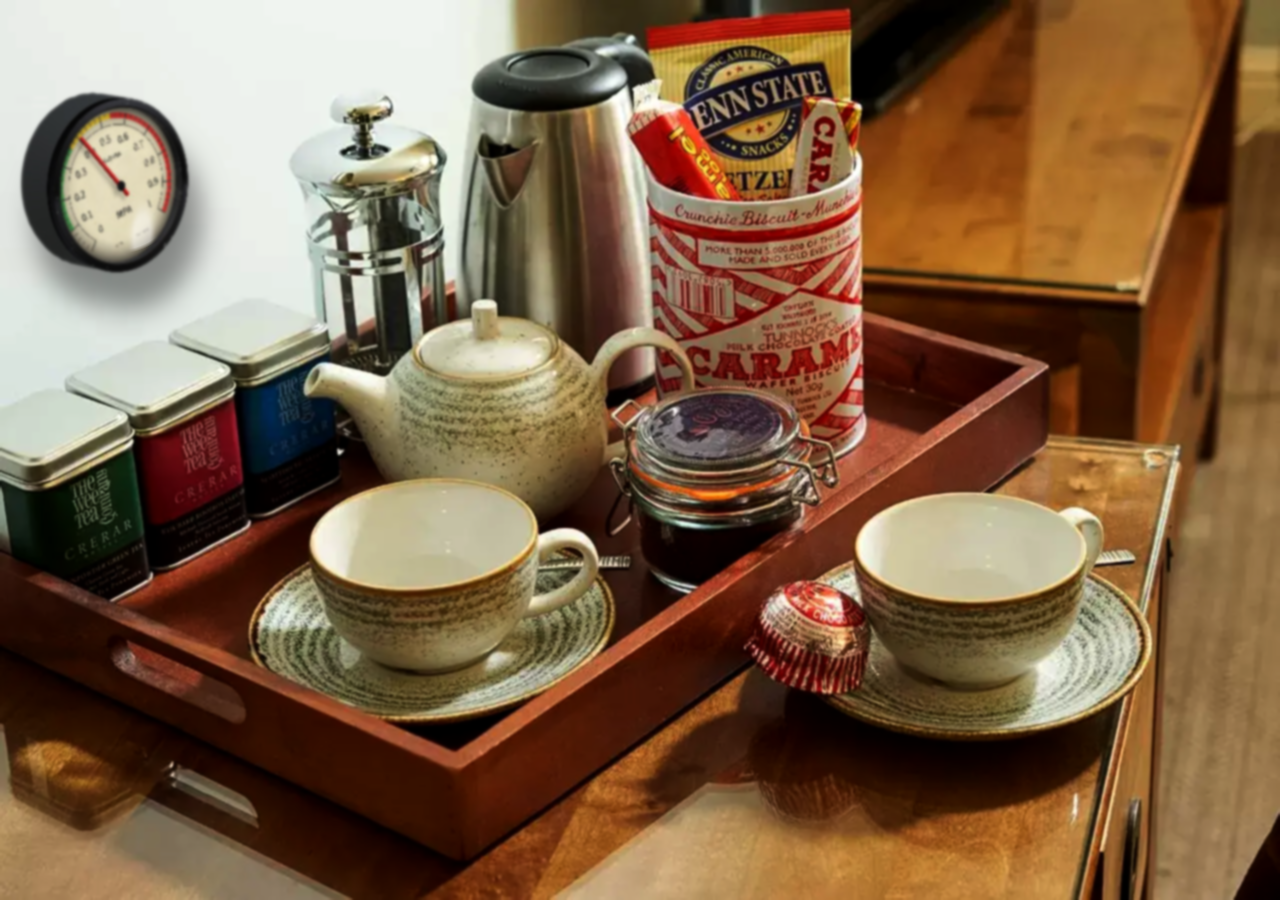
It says value=0.4 unit=MPa
